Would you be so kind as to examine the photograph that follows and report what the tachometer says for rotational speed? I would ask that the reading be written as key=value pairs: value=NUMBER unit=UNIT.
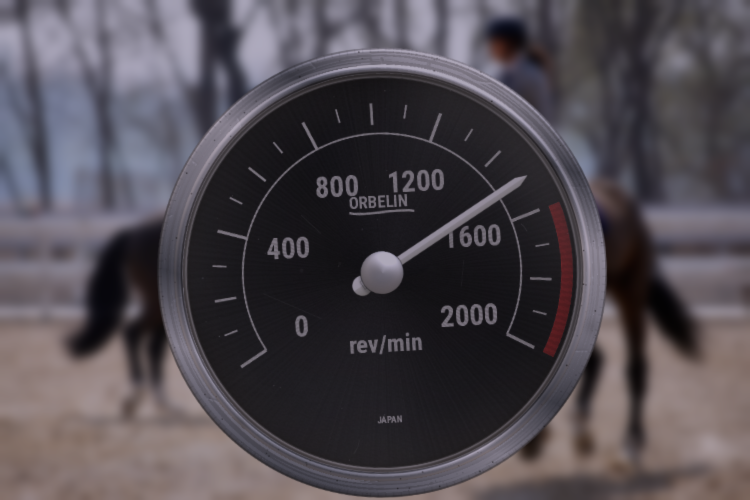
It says value=1500 unit=rpm
